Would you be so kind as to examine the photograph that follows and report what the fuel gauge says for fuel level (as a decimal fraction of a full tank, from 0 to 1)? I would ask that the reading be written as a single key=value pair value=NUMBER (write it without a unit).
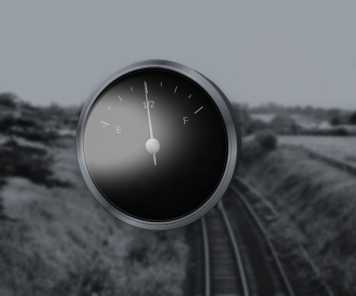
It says value=0.5
